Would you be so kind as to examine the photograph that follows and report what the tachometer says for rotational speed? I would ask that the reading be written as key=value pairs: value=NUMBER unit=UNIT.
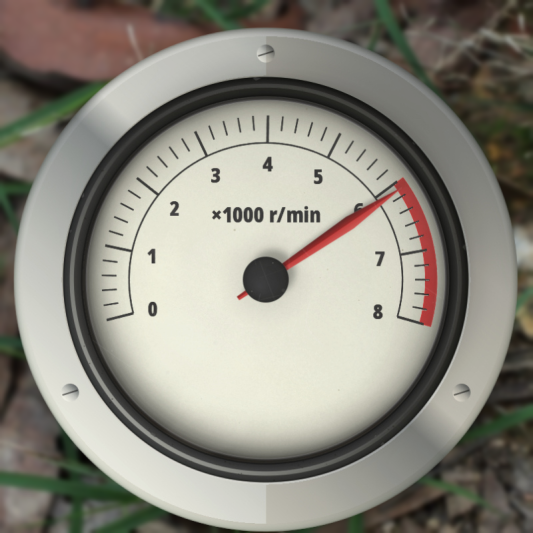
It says value=6100 unit=rpm
